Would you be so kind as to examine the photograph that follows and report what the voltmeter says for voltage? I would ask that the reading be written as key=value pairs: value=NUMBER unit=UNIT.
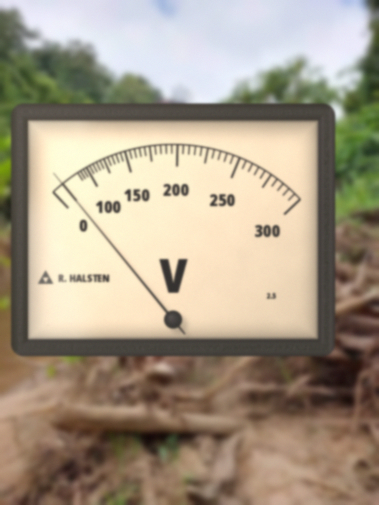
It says value=50 unit=V
